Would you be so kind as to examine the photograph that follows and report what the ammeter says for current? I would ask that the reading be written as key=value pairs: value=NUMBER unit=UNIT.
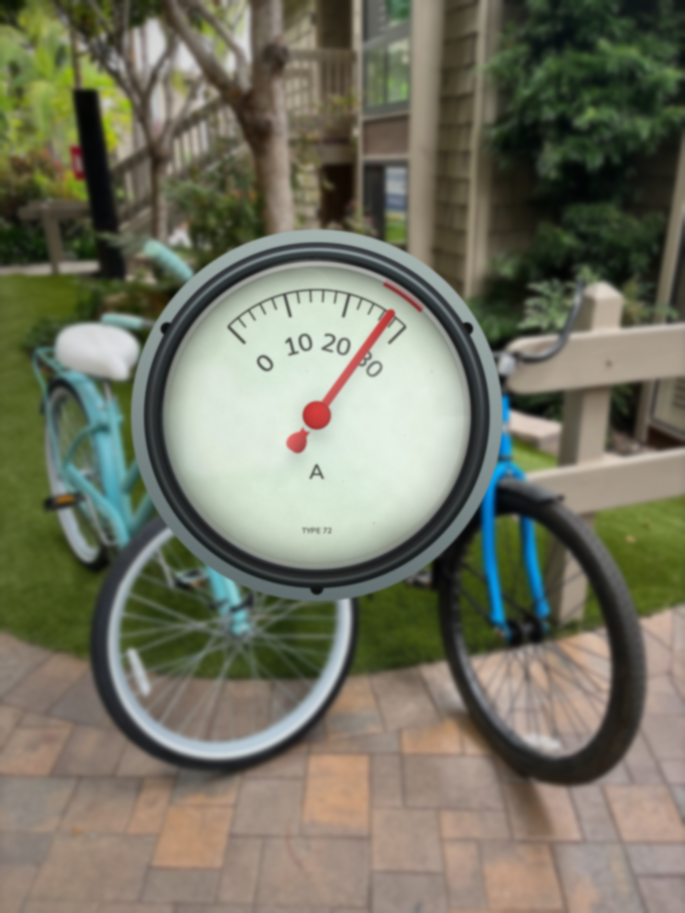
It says value=27 unit=A
